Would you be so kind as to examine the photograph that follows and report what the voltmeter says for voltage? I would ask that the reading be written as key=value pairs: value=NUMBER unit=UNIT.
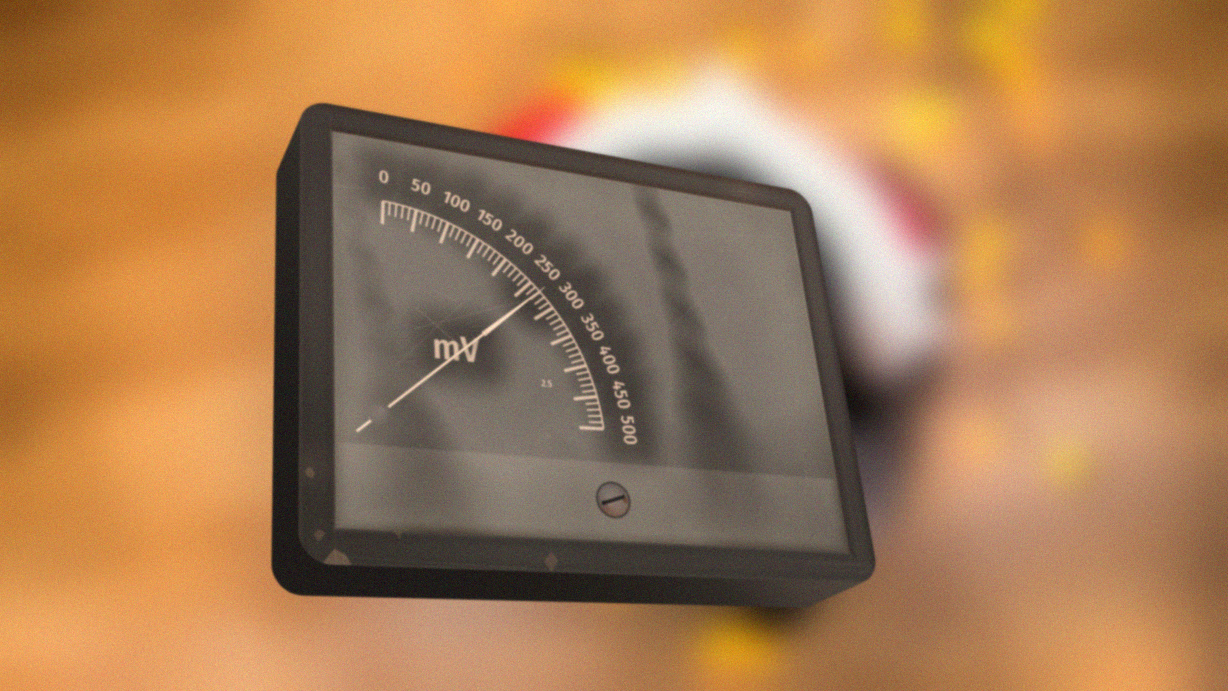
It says value=270 unit=mV
